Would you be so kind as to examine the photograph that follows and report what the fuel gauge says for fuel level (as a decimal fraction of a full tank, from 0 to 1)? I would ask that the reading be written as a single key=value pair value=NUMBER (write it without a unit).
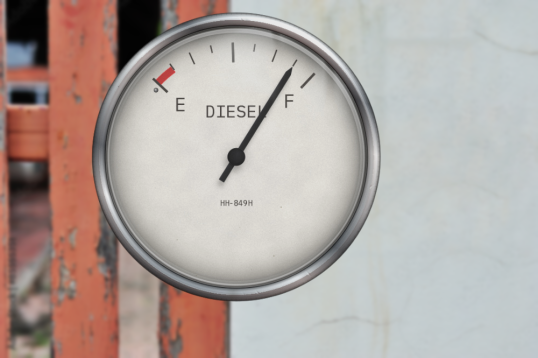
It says value=0.875
